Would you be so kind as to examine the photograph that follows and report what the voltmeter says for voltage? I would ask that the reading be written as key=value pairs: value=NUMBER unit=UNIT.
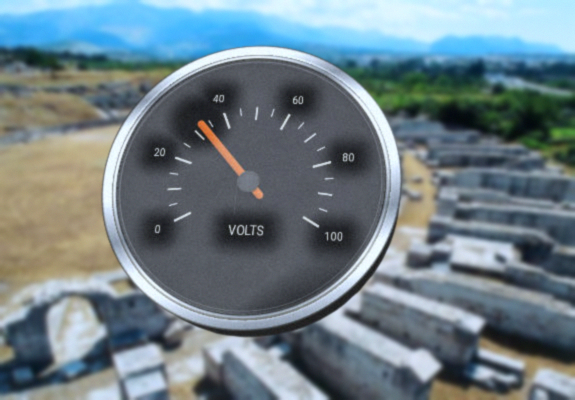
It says value=32.5 unit=V
